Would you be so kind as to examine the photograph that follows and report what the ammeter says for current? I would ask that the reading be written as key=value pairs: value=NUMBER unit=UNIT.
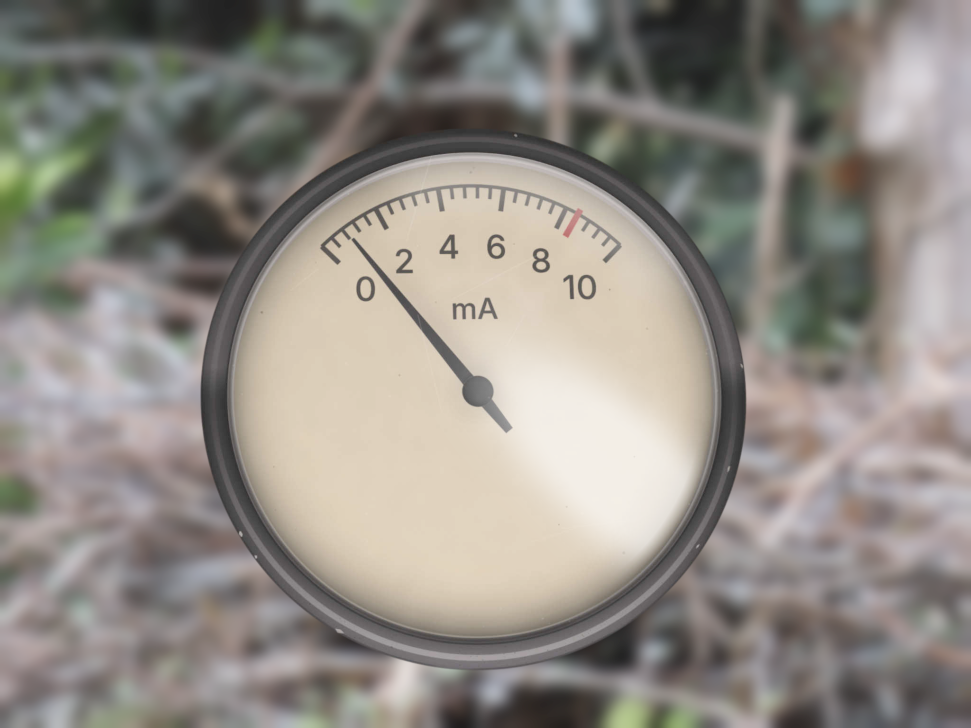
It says value=0.8 unit=mA
